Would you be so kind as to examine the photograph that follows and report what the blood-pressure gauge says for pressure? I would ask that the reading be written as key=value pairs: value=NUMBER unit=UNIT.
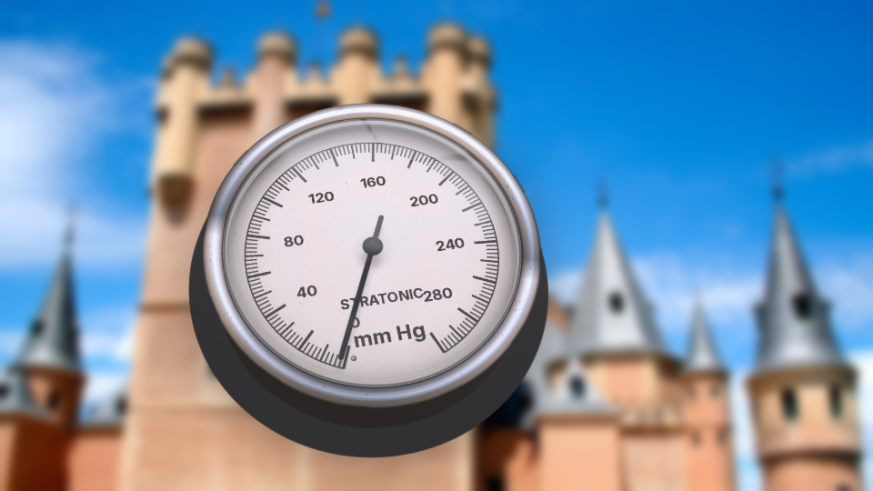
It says value=2 unit=mmHg
